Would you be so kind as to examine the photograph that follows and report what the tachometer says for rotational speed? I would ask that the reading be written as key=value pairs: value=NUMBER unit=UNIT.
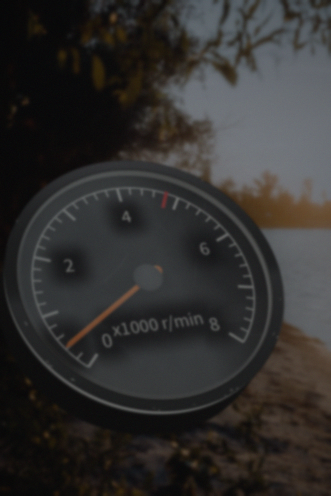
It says value=400 unit=rpm
